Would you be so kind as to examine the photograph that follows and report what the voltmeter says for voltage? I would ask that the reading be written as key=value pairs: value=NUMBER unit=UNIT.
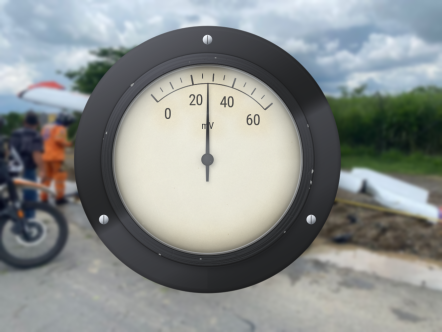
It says value=27.5 unit=mV
